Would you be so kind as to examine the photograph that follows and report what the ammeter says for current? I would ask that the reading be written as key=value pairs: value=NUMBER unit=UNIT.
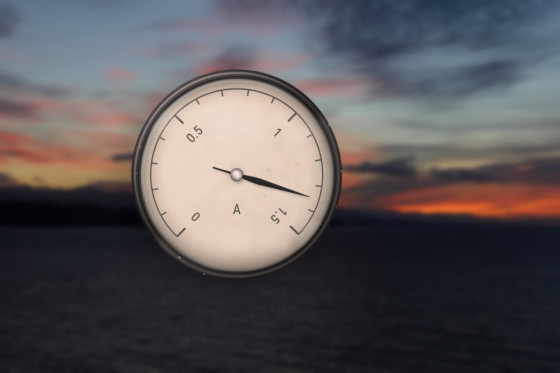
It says value=1.35 unit=A
